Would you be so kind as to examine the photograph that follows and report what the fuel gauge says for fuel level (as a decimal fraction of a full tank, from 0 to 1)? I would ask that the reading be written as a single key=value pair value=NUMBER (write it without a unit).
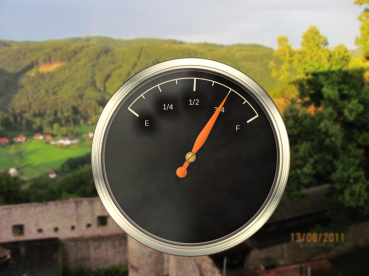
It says value=0.75
